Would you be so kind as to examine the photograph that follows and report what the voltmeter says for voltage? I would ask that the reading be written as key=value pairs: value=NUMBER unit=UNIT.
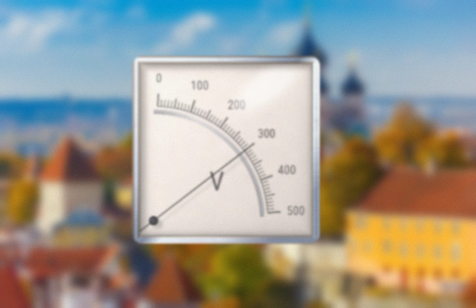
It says value=300 unit=V
